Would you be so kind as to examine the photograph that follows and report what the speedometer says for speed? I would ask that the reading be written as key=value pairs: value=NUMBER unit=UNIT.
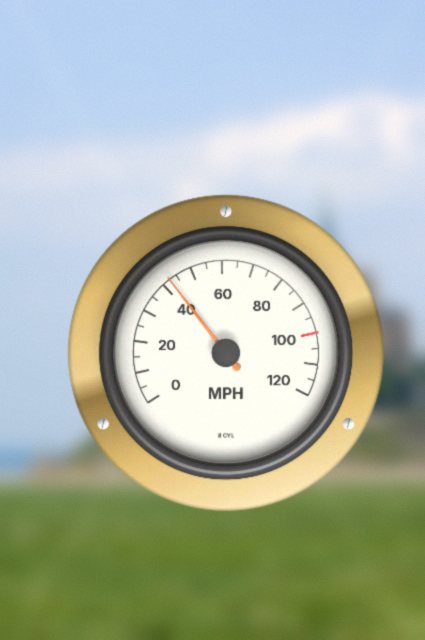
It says value=42.5 unit=mph
